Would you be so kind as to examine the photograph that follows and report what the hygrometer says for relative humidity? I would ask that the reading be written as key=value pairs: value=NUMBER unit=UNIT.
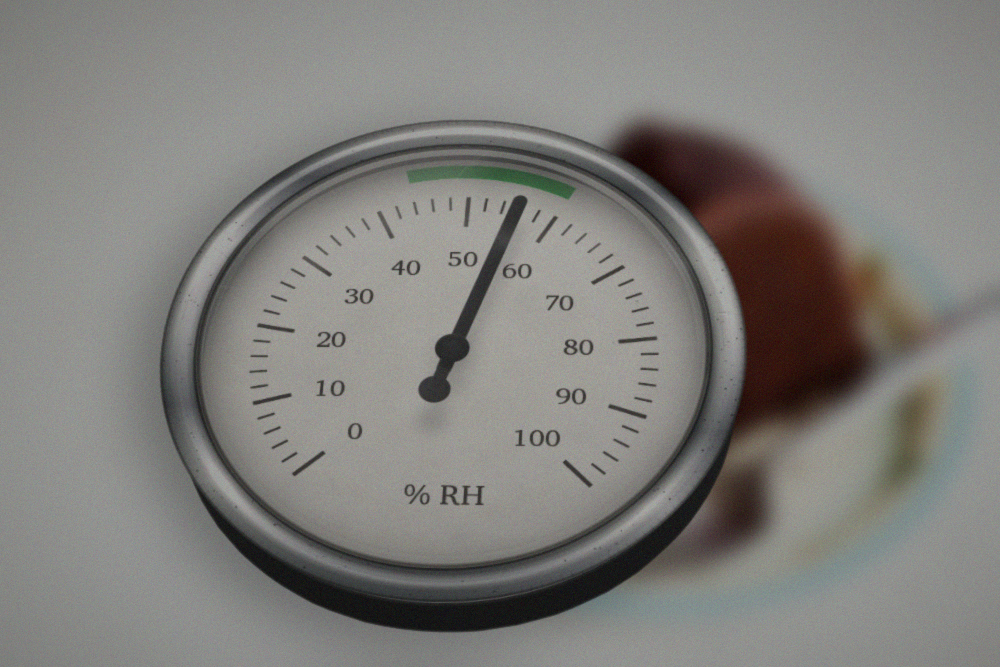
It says value=56 unit=%
